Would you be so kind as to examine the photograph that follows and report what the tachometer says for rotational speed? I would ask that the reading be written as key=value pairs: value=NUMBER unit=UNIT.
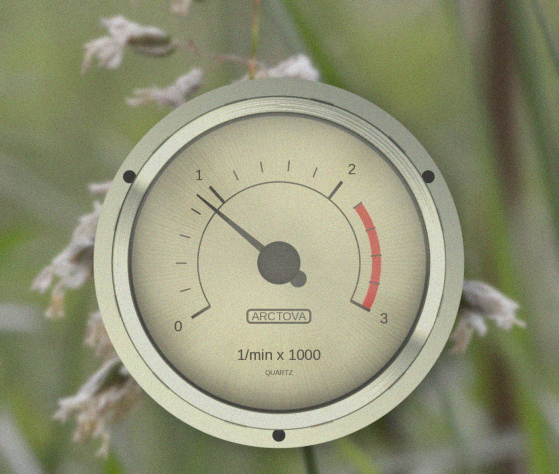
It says value=900 unit=rpm
